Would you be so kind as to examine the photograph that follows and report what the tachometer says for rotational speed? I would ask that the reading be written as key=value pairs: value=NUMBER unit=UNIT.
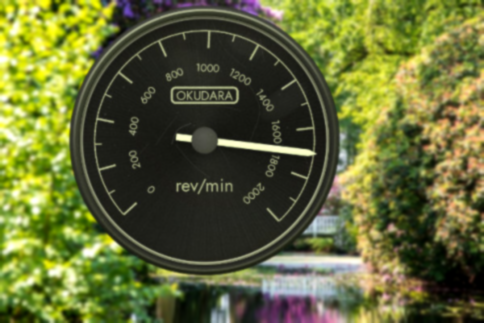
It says value=1700 unit=rpm
